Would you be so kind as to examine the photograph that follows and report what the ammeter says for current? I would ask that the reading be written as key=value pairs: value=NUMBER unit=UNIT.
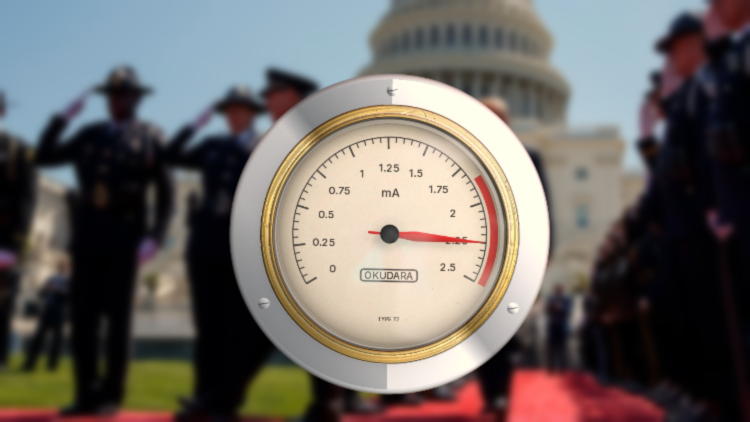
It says value=2.25 unit=mA
